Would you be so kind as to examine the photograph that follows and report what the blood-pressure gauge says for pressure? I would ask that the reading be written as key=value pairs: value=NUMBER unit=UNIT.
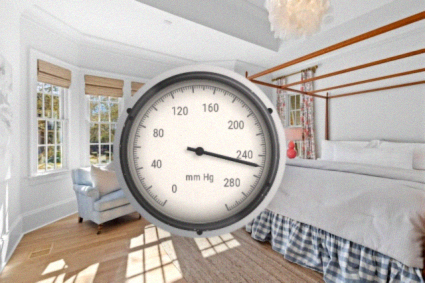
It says value=250 unit=mmHg
